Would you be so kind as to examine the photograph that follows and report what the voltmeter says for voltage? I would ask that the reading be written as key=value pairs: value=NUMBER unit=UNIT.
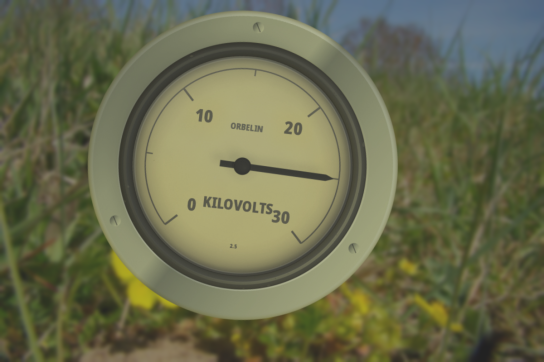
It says value=25 unit=kV
